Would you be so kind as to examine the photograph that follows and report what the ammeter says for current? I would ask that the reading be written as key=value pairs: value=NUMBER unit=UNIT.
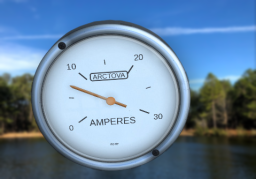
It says value=7.5 unit=A
